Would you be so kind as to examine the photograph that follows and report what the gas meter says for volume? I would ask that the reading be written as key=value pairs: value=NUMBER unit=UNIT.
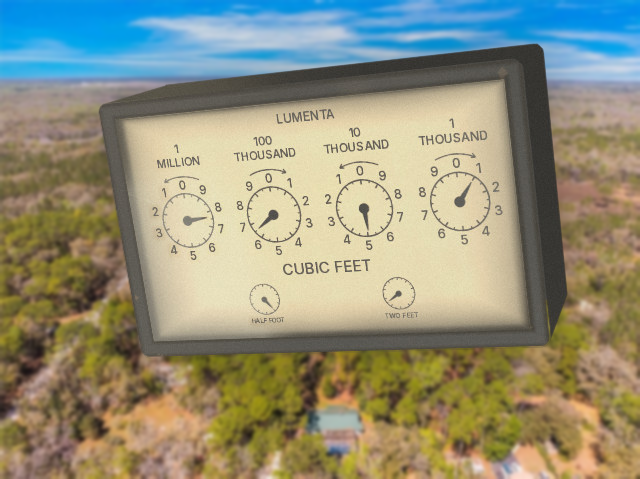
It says value=765100 unit=ft³
